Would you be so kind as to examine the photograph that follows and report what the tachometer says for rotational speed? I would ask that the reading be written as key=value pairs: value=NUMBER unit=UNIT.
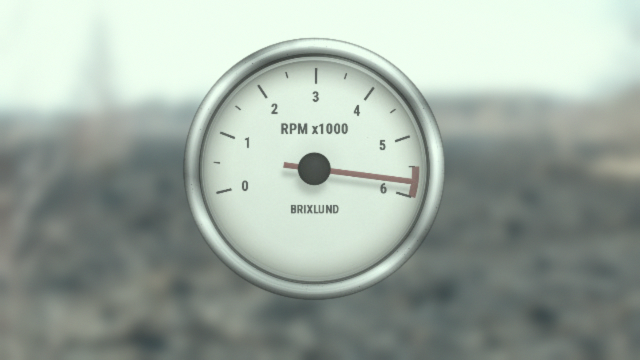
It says value=5750 unit=rpm
